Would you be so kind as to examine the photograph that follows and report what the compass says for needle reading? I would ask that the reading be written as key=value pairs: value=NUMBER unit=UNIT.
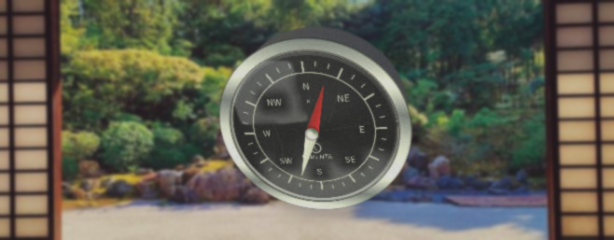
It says value=20 unit=°
